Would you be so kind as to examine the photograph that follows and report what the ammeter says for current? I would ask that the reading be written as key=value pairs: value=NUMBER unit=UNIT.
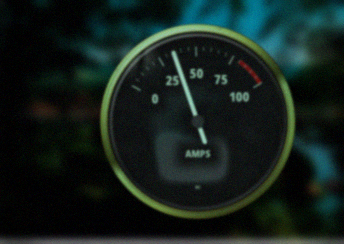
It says value=35 unit=A
